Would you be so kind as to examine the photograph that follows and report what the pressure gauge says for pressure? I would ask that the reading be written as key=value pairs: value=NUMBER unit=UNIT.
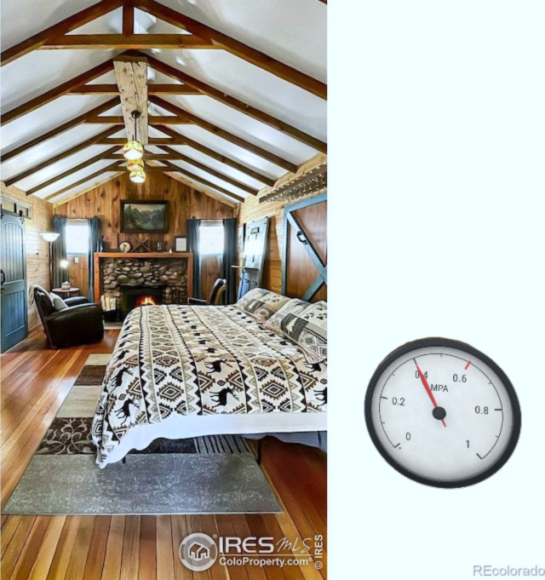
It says value=0.4 unit=MPa
